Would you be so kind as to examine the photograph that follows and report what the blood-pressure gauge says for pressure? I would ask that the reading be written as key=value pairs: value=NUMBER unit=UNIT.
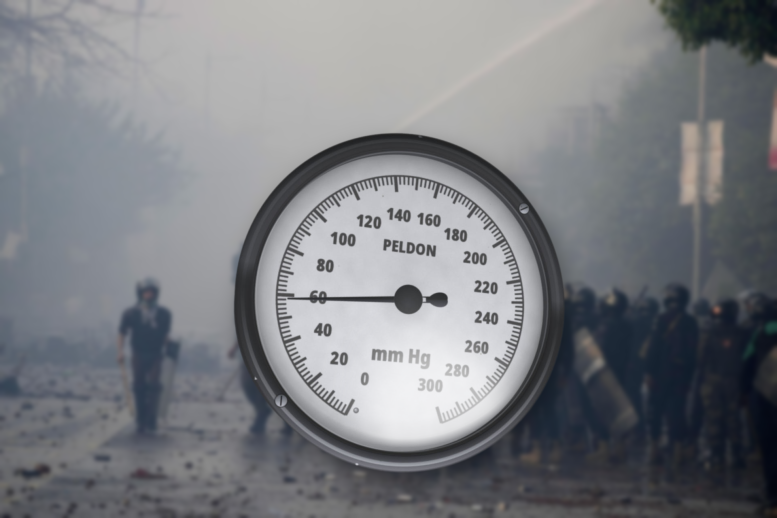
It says value=58 unit=mmHg
